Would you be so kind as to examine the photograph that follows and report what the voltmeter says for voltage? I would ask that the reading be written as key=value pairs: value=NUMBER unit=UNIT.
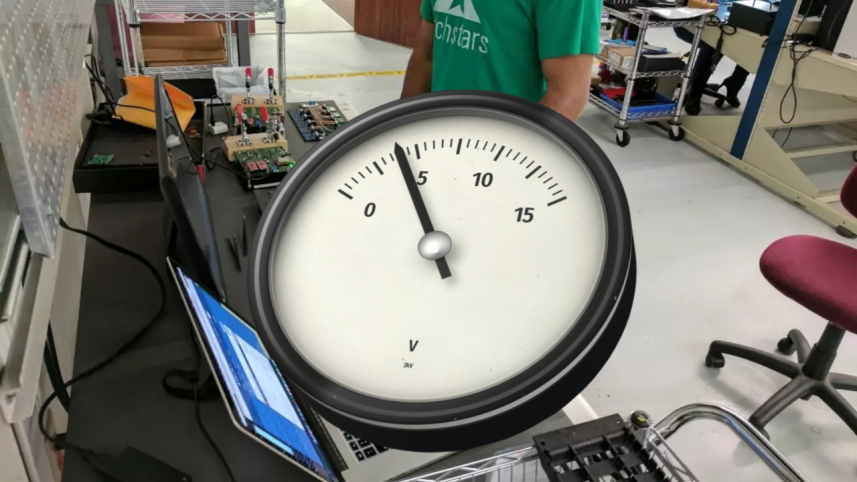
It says value=4 unit=V
